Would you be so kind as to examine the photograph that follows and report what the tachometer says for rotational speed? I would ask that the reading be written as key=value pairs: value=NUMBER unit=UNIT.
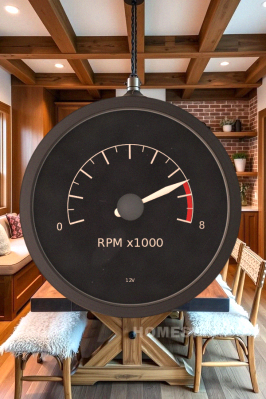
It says value=6500 unit=rpm
